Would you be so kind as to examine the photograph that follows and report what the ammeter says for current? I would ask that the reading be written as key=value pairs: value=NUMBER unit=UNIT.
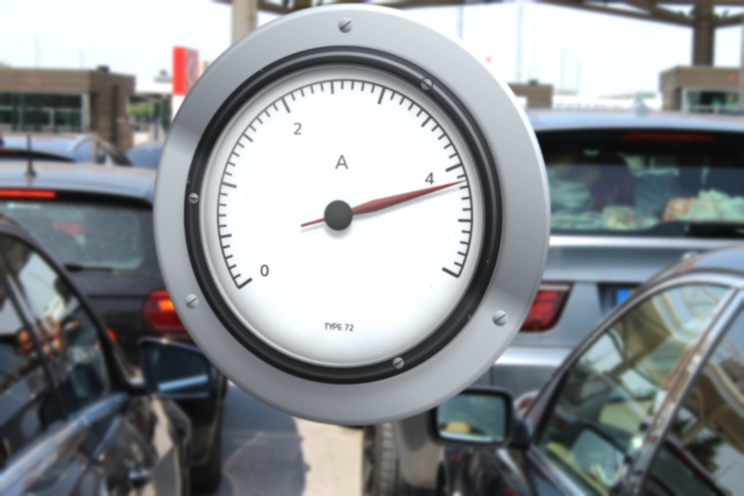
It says value=4.15 unit=A
